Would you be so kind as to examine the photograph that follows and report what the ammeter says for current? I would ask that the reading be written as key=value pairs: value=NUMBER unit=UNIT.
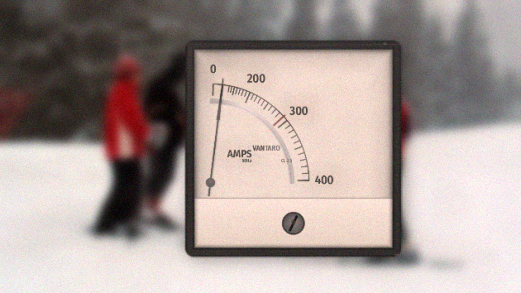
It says value=100 unit=A
